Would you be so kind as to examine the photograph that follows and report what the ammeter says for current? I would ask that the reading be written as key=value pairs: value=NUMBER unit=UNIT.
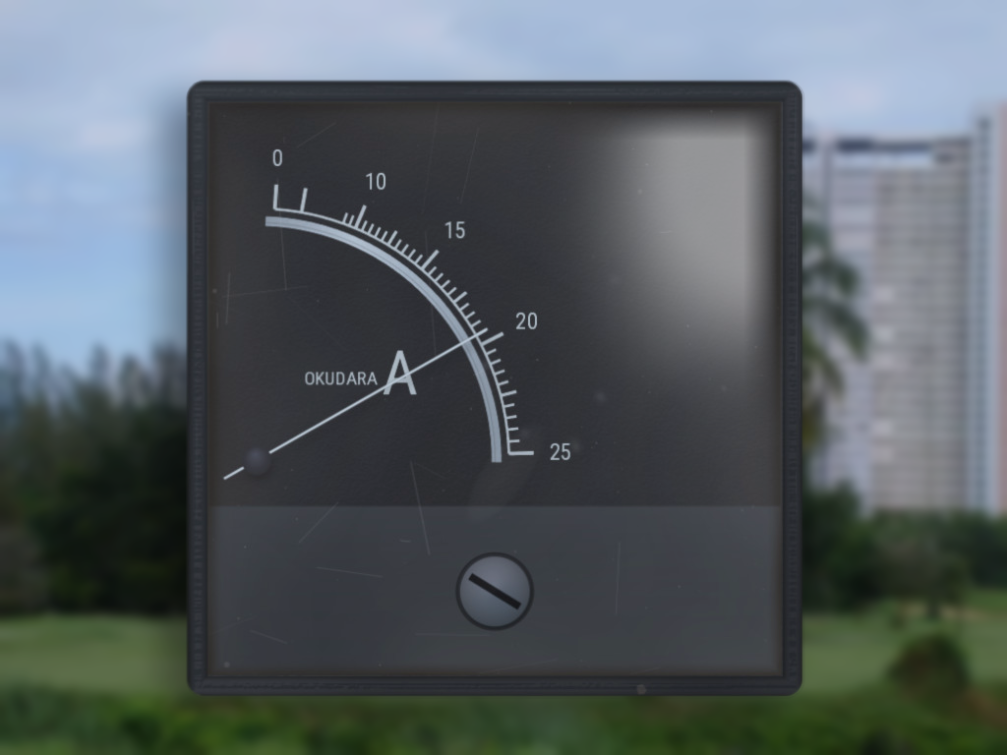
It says value=19.5 unit=A
